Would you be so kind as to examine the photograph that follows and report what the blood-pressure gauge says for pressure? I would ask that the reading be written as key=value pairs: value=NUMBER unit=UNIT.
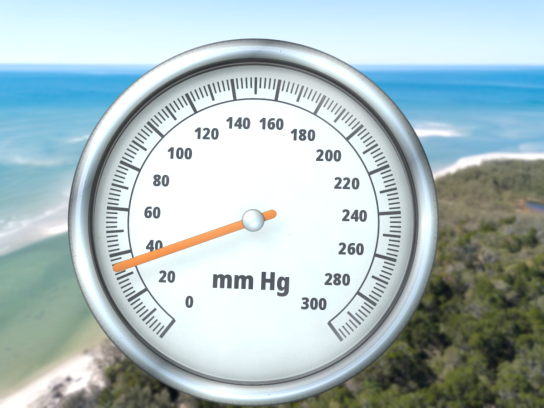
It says value=34 unit=mmHg
